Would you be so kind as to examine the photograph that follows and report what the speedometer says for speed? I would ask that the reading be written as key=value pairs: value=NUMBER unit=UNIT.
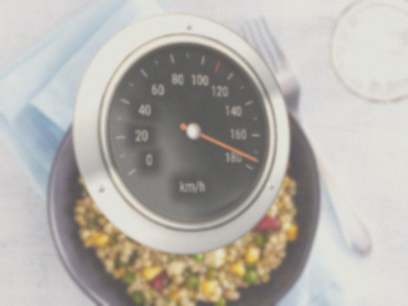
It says value=175 unit=km/h
